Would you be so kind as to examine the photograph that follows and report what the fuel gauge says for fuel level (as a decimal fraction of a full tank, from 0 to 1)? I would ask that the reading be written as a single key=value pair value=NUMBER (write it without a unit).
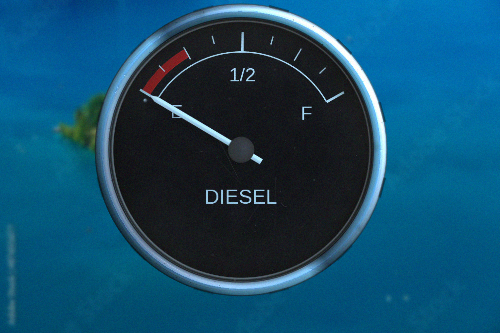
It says value=0
